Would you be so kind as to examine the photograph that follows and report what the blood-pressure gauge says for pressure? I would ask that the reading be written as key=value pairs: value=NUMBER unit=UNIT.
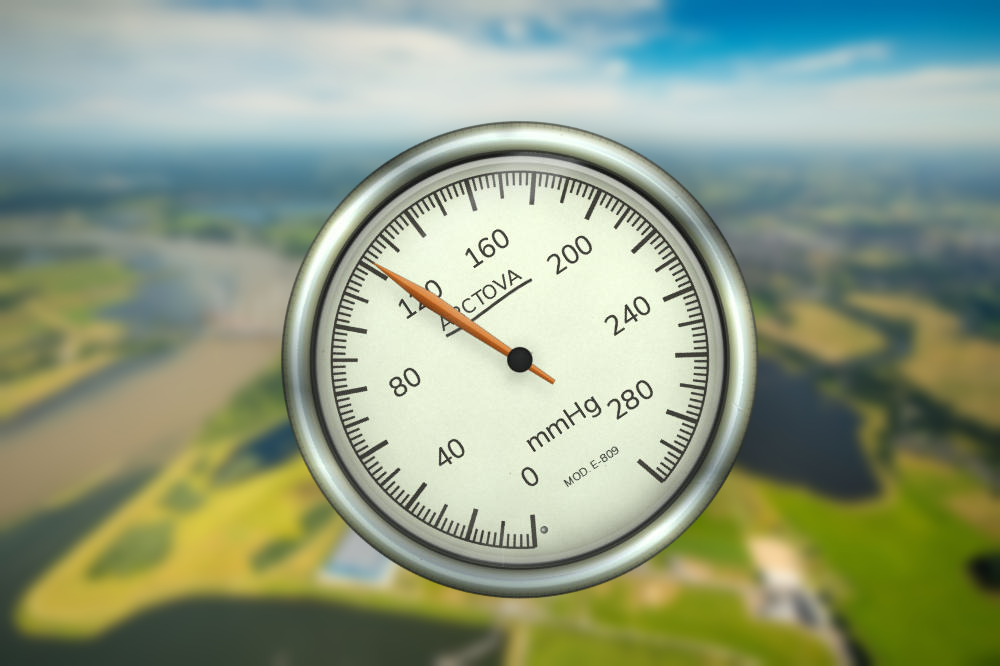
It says value=122 unit=mmHg
